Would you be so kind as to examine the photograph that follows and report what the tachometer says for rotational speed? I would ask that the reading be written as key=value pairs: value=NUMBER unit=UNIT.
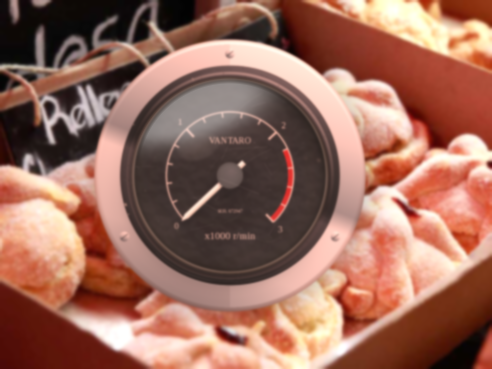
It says value=0 unit=rpm
